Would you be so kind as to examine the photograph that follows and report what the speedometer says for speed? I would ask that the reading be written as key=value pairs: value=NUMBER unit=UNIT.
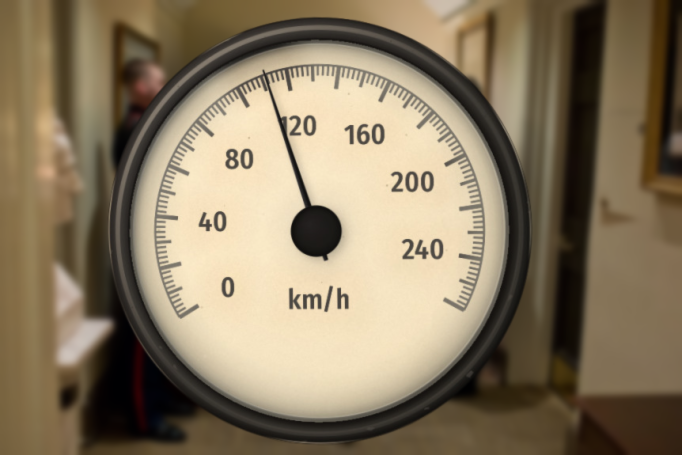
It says value=112 unit=km/h
